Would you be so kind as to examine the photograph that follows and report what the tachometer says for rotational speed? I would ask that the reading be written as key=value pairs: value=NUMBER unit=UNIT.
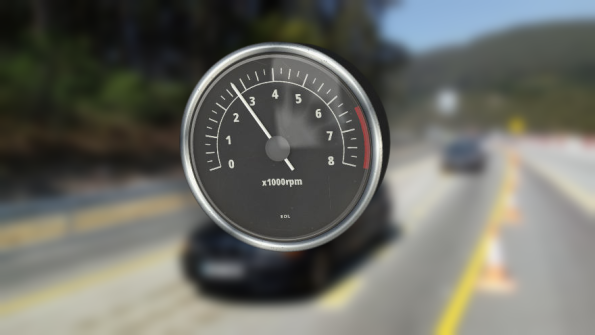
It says value=2750 unit=rpm
